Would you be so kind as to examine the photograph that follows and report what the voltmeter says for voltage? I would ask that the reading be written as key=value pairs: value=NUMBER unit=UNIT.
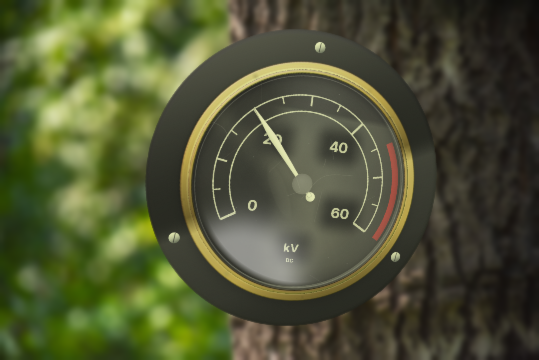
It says value=20 unit=kV
